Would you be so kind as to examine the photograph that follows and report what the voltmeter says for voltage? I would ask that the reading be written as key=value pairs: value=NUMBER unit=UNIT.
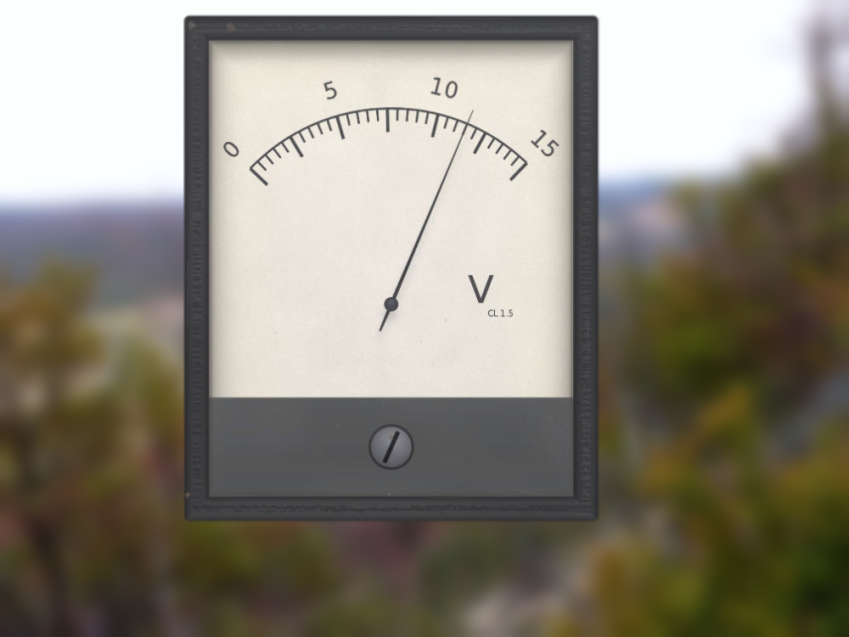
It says value=11.5 unit=V
